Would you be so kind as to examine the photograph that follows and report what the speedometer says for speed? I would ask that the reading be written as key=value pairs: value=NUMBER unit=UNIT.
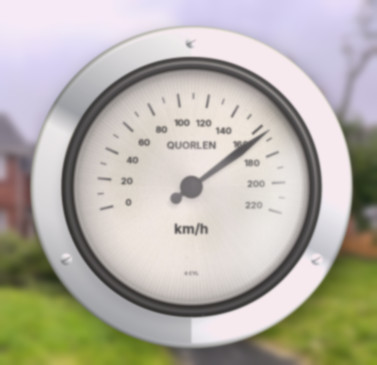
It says value=165 unit=km/h
